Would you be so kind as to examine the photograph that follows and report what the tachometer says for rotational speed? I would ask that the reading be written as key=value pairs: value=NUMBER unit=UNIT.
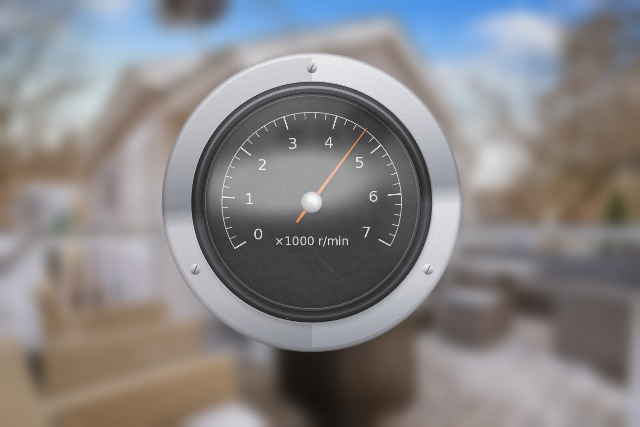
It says value=4600 unit=rpm
